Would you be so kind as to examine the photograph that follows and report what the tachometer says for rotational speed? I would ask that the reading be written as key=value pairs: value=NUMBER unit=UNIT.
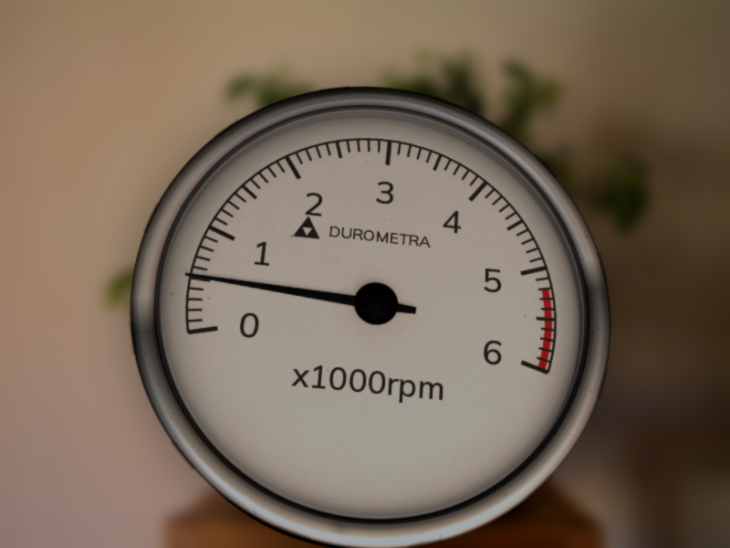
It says value=500 unit=rpm
